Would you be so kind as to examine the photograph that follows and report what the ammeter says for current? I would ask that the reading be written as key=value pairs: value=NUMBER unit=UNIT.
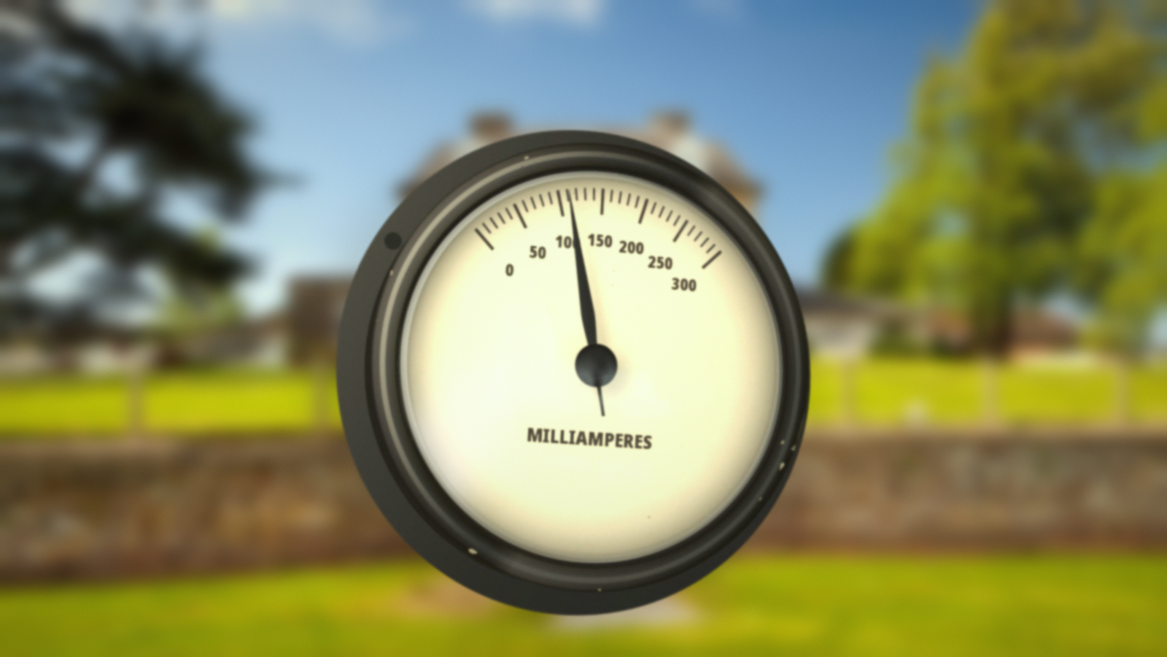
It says value=110 unit=mA
